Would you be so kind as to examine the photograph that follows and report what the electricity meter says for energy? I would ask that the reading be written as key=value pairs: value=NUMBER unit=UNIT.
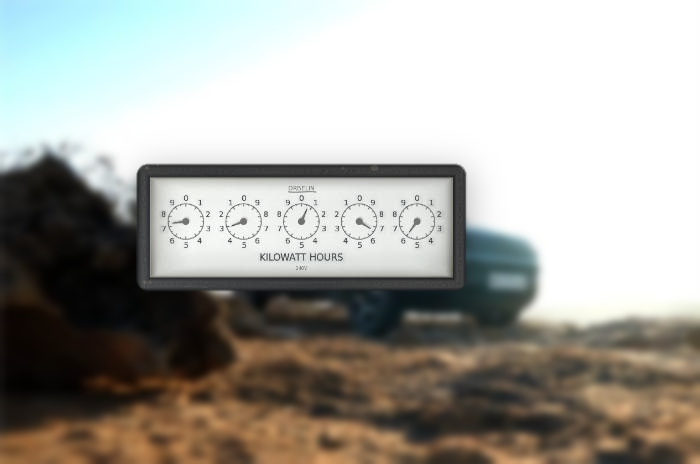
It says value=73066 unit=kWh
